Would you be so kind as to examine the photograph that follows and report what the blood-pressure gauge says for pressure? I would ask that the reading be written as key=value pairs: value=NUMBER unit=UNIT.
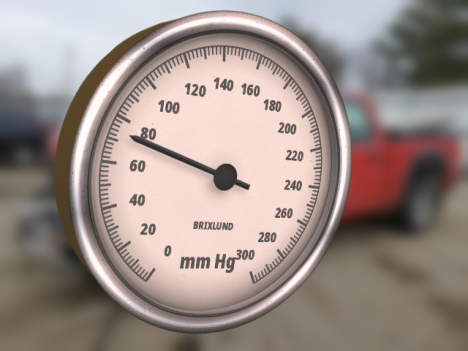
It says value=74 unit=mmHg
